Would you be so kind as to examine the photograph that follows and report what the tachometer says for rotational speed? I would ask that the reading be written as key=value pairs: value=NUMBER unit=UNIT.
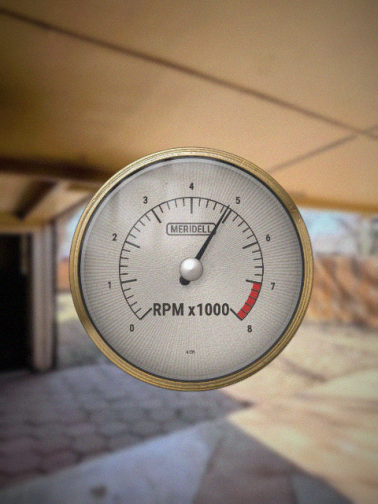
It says value=4900 unit=rpm
